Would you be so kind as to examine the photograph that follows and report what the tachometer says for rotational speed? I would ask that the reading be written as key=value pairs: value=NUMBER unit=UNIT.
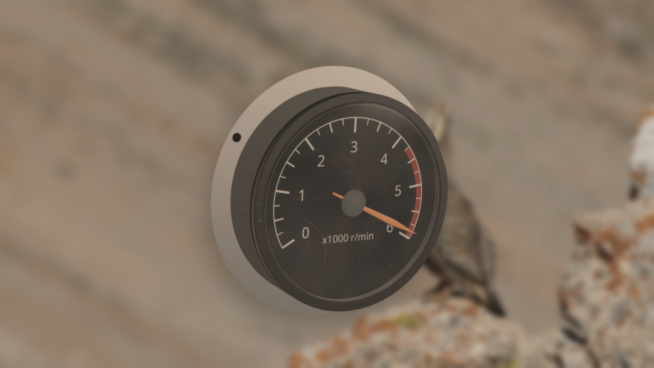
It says value=5875 unit=rpm
